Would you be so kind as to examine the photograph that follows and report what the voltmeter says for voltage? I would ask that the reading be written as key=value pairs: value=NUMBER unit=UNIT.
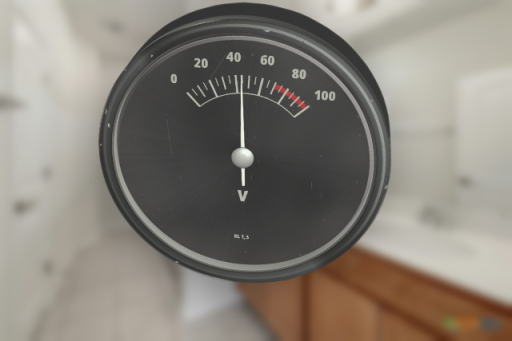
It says value=45 unit=V
